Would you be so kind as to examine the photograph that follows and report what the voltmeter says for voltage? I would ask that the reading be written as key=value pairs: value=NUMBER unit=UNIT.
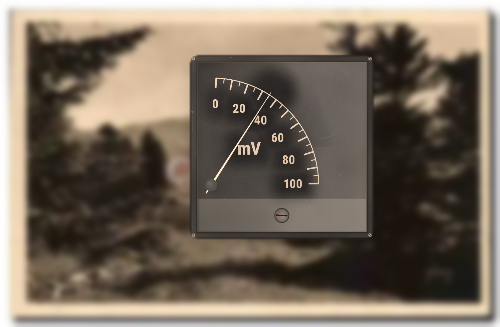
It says value=35 unit=mV
